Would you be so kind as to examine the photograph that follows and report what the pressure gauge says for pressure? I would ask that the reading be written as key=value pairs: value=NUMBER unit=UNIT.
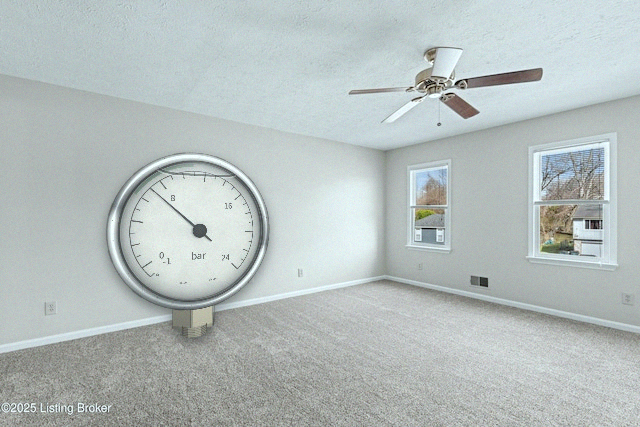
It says value=7 unit=bar
